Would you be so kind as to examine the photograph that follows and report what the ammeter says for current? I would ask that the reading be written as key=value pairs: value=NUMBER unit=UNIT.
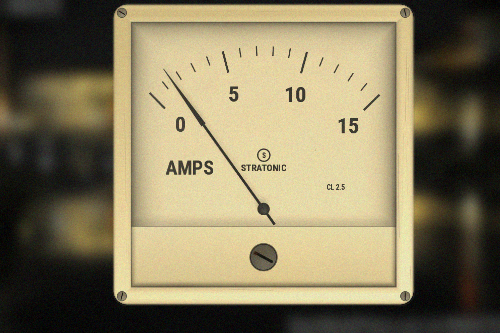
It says value=1.5 unit=A
